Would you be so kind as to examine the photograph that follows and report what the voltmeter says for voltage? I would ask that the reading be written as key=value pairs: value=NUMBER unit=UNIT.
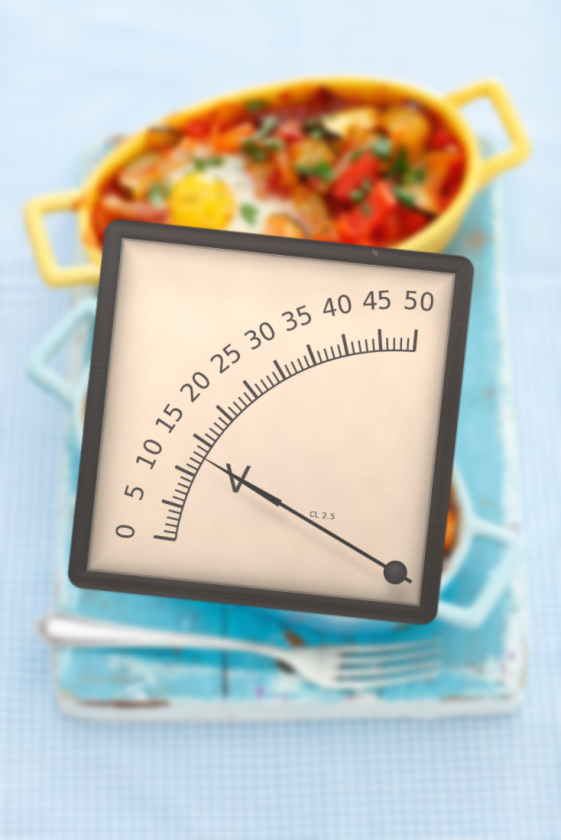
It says value=13 unit=V
